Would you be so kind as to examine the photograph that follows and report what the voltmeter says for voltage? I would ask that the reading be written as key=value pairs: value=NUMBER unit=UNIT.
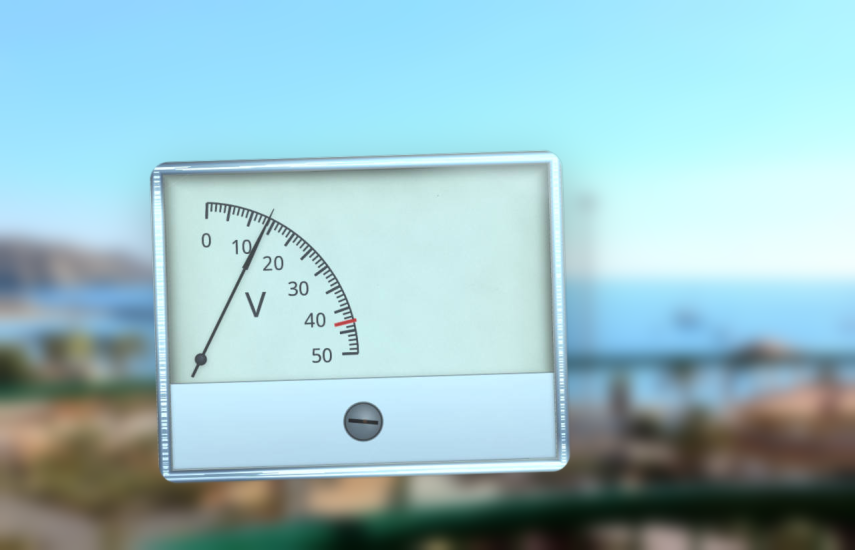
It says value=14 unit=V
